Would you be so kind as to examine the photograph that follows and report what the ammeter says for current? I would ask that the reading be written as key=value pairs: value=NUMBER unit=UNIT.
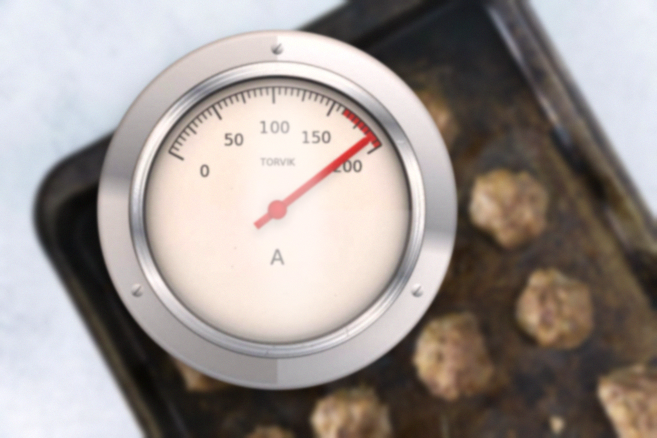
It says value=190 unit=A
